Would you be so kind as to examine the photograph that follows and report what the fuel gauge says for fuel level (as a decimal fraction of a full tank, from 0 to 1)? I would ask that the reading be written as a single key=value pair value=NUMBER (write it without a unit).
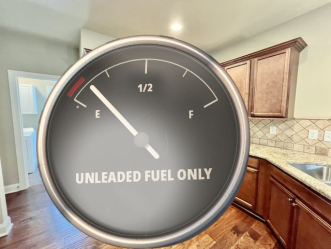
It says value=0.125
